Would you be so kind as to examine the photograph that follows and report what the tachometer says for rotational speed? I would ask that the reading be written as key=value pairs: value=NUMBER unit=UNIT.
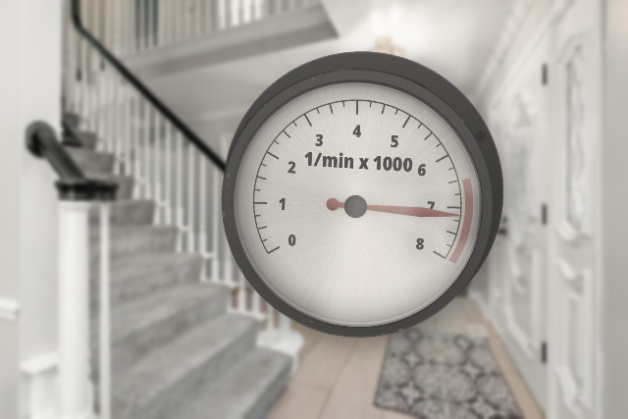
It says value=7125 unit=rpm
